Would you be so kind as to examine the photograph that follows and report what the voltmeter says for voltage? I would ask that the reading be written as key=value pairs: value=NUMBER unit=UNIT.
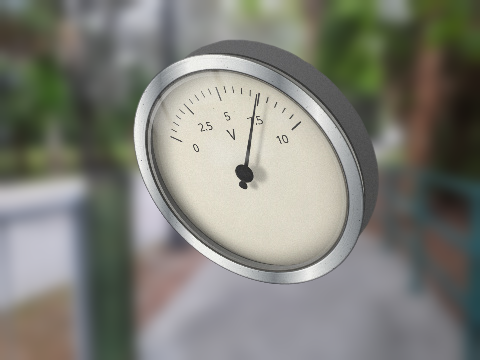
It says value=7.5 unit=V
